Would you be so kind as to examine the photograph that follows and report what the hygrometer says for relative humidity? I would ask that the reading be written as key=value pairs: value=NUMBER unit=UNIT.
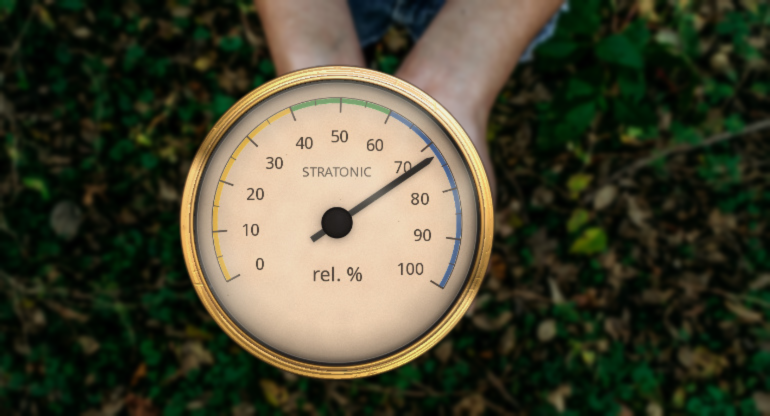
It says value=72.5 unit=%
